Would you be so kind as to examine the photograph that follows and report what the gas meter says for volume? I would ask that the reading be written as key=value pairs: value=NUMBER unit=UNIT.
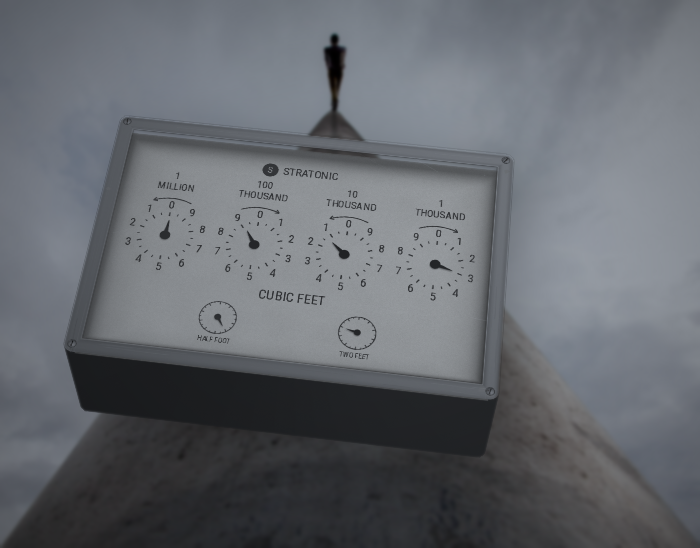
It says value=991300 unit=ft³
